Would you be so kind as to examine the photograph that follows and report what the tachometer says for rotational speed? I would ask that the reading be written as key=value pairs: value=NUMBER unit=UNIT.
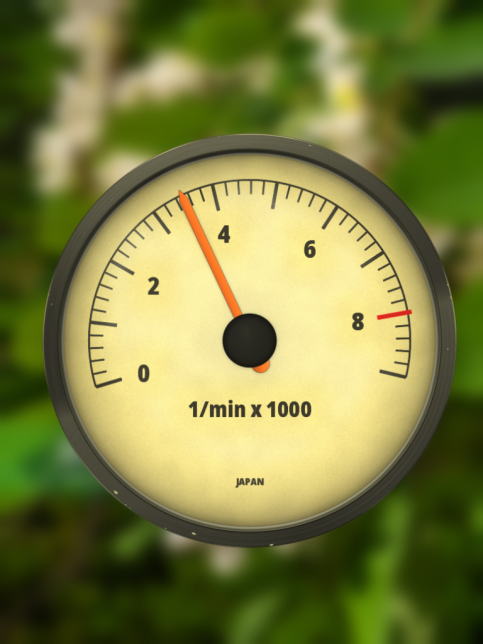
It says value=3500 unit=rpm
